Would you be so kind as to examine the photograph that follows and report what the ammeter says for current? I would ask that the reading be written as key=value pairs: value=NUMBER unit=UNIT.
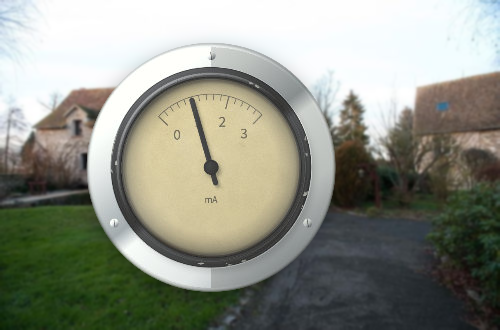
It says value=1 unit=mA
